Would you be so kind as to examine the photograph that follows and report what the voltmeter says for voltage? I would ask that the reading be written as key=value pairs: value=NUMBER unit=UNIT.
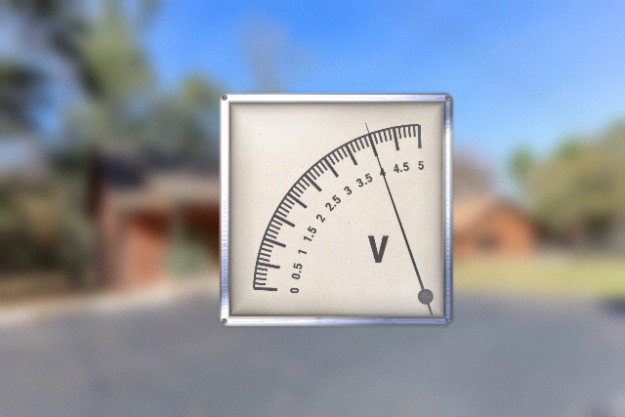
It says value=4 unit=V
